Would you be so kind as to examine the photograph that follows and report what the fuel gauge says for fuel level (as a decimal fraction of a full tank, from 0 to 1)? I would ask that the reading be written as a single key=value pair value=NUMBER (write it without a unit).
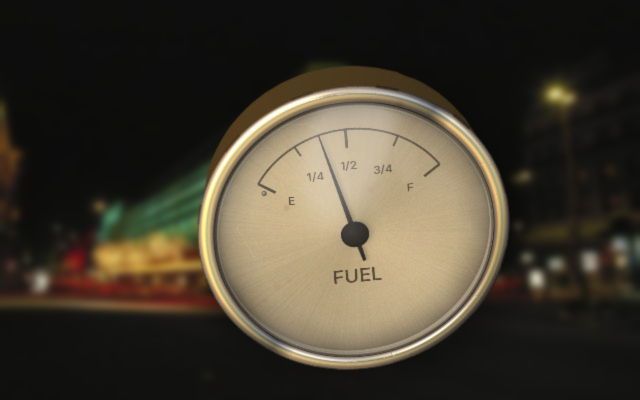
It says value=0.375
